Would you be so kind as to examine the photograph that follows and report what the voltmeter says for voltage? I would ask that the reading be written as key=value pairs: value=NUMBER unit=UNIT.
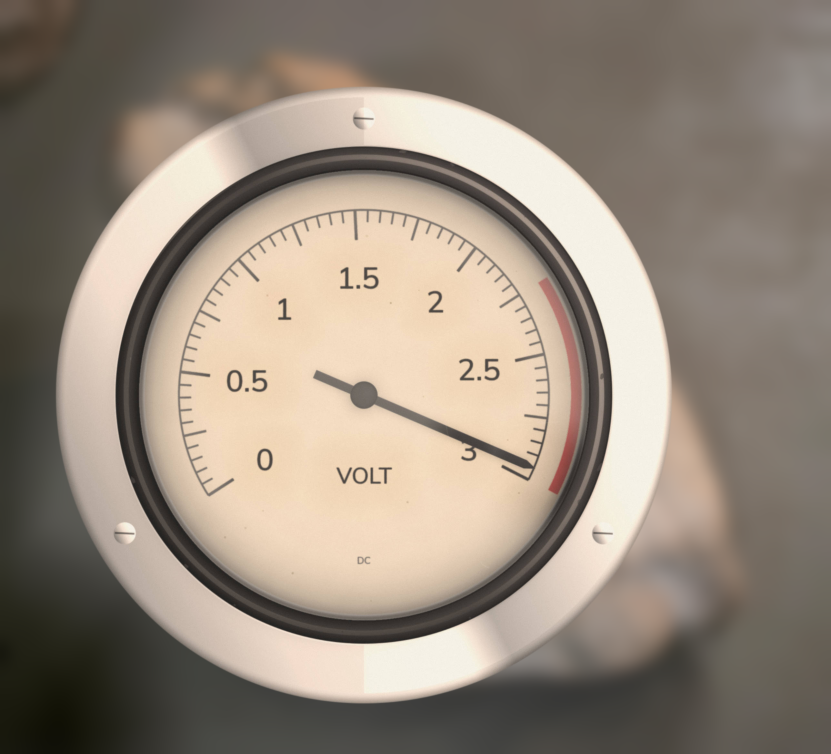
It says value=2.95 unit=V
